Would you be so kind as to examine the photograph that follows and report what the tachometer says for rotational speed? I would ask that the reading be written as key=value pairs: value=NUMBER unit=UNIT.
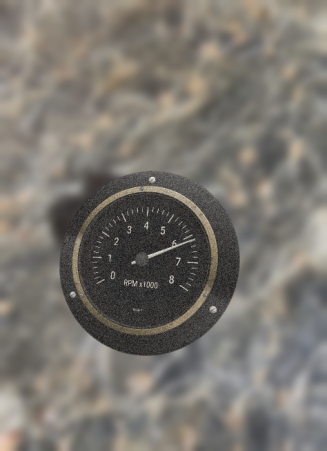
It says value=6200 unit=rpm
